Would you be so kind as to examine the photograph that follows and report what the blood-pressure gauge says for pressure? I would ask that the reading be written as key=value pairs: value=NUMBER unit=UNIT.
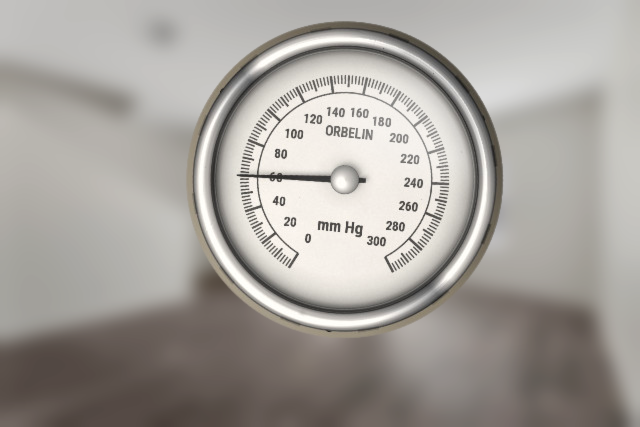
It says value=60 unit=mmHg
